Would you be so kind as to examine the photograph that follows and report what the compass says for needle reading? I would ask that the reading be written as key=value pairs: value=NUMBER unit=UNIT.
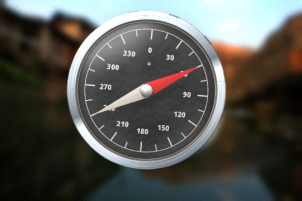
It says value=60 unit=°
